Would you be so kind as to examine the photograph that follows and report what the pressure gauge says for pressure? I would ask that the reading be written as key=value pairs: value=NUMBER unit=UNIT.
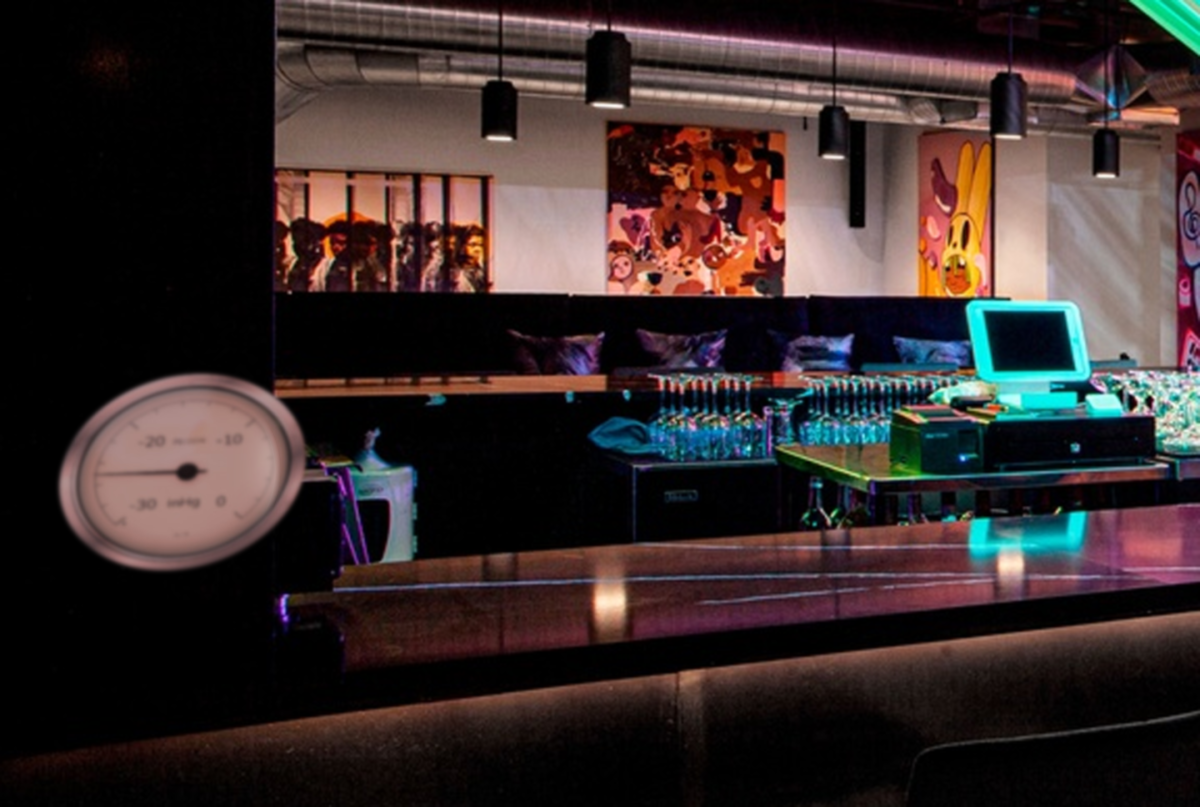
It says value=-25 unit=inHg
